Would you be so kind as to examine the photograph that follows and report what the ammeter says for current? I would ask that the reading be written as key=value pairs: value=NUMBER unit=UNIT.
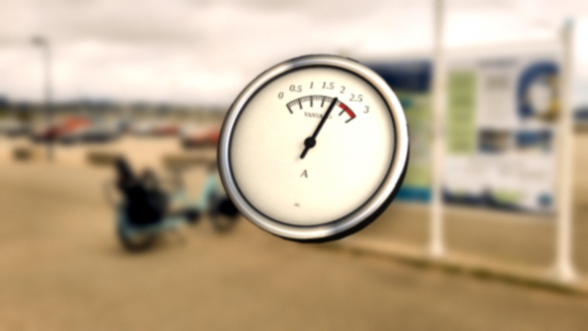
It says value=2 unit=A
